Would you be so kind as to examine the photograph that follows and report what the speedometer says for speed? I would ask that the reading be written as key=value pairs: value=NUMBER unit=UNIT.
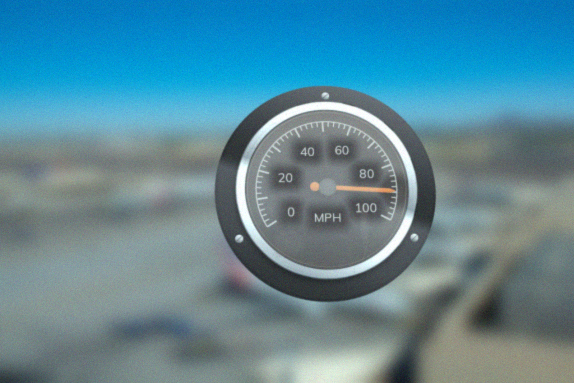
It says value=90 unit=mph
